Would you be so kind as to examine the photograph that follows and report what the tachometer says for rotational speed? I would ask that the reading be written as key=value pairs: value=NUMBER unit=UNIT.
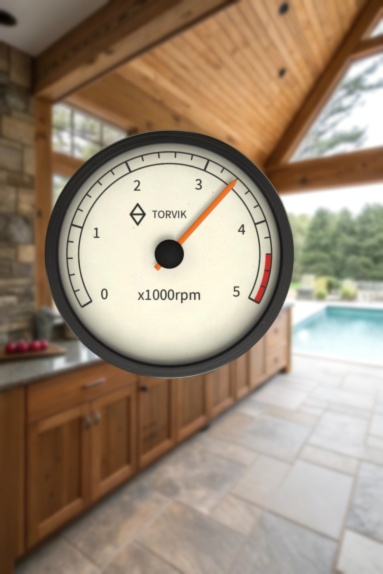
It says value=3400 unit=rpm
